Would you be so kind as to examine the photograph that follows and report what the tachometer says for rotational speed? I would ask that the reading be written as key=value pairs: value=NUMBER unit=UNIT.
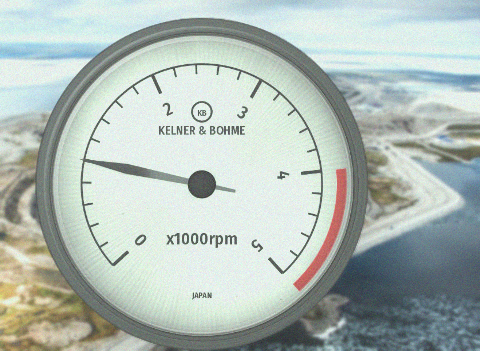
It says value=1000 unit=rpm
